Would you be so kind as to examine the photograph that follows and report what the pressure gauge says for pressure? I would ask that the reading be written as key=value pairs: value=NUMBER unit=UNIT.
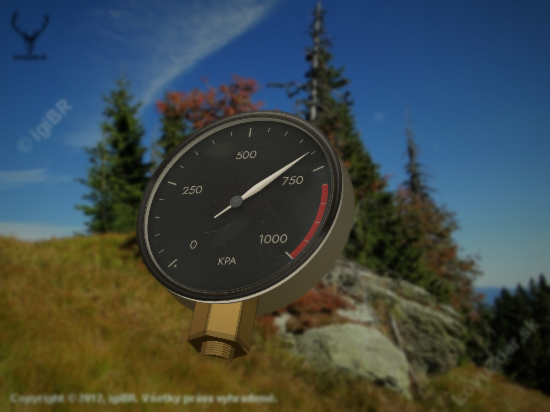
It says value=700 unit=kPa
